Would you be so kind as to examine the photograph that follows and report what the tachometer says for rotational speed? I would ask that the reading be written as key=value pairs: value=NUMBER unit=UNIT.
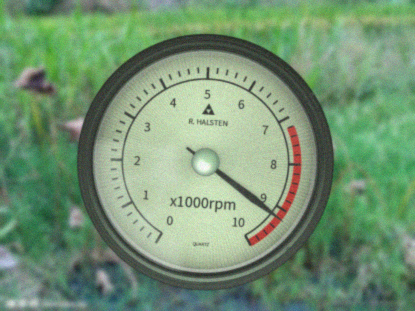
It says value=9200 unit=rpm
